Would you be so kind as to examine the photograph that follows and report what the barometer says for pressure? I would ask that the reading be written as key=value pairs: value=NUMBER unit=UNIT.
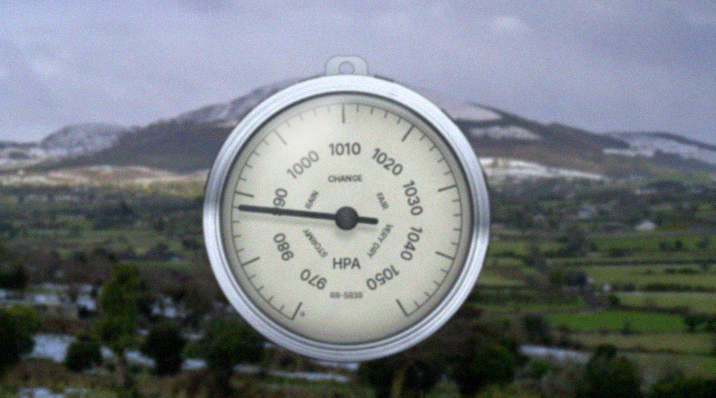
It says value=988 unit=hPa
